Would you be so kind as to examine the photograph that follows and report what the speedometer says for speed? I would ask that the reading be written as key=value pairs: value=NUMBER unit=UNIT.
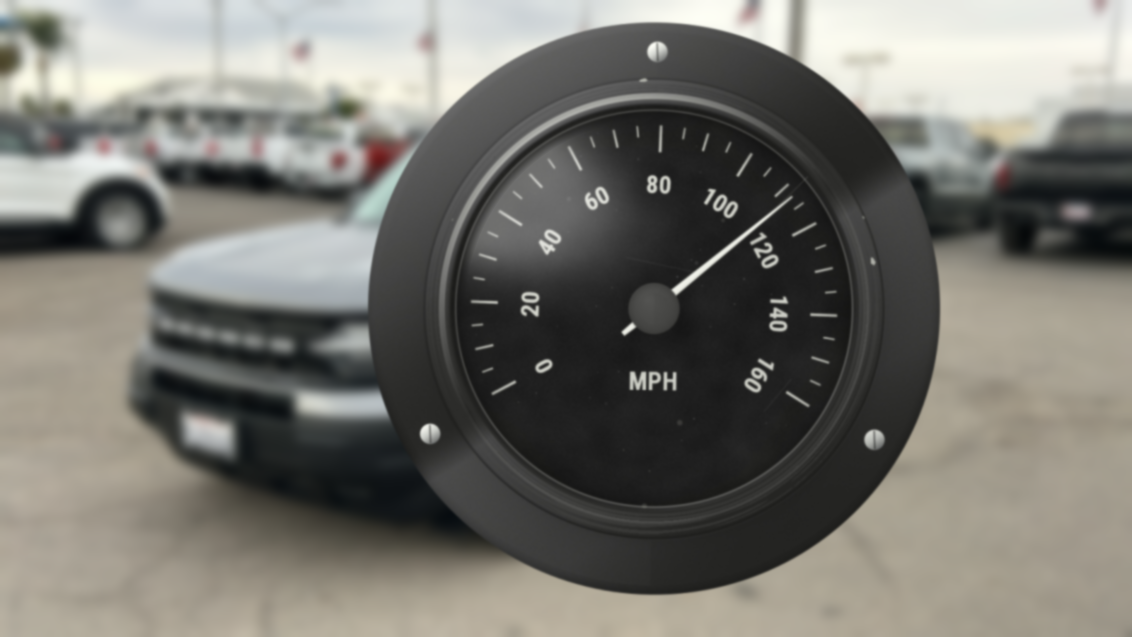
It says value=112.5 unit=mph
